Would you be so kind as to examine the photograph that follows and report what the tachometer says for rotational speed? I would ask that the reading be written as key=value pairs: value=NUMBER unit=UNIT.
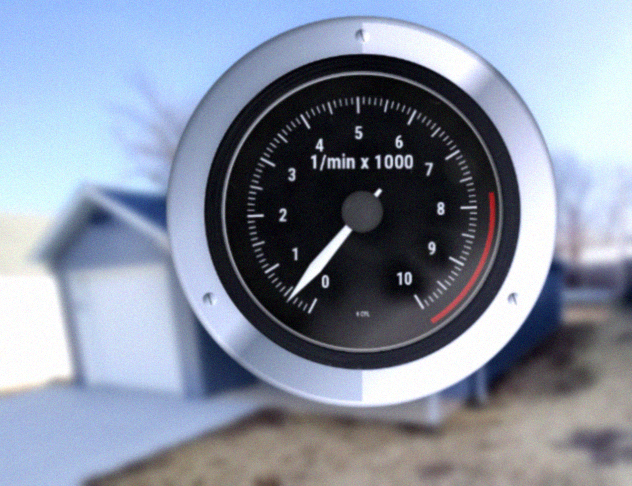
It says value=400 unit=rpm
